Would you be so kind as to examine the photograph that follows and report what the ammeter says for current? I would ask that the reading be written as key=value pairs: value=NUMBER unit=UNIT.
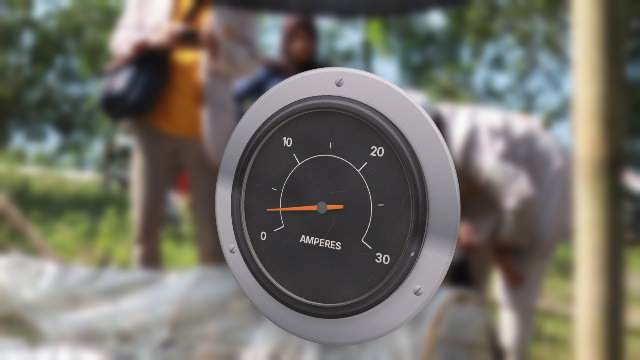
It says value=2.5 unit=A
